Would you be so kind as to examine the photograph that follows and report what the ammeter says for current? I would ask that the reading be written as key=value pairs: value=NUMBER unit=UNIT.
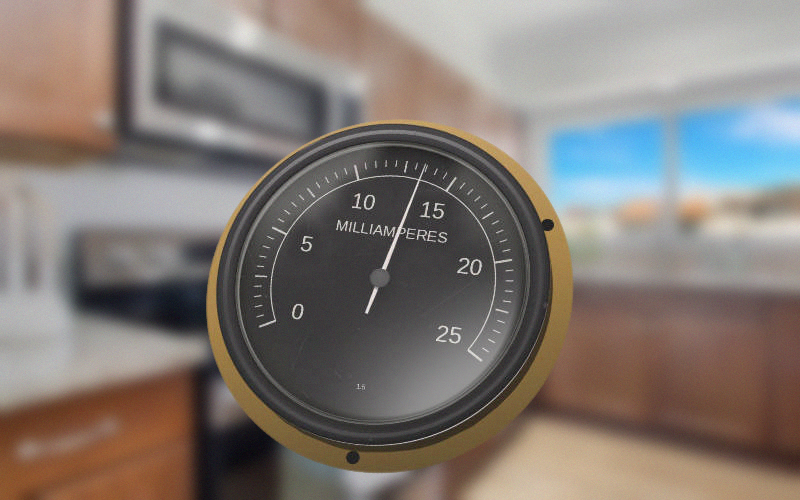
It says value=13.5 unit=mA
